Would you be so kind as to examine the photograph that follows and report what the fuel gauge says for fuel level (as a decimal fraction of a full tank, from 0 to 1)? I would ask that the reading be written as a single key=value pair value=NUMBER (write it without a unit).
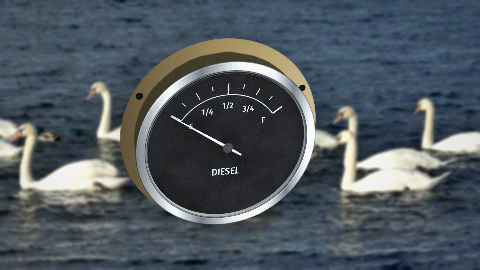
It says value=0
